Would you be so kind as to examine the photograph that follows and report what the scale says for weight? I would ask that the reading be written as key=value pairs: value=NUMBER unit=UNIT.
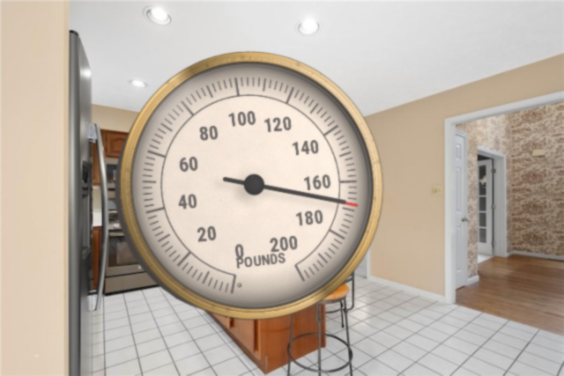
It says value=168 unit=lb
